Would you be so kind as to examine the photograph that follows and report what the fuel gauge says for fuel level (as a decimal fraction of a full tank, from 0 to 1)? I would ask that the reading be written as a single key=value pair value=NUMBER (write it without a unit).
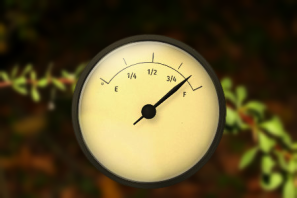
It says value=0.875
